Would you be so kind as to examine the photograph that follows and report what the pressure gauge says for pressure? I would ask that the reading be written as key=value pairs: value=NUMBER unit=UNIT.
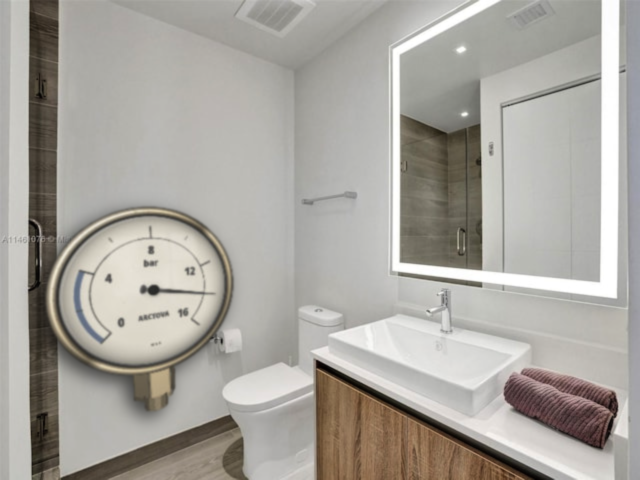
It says value=14 unit=bar
